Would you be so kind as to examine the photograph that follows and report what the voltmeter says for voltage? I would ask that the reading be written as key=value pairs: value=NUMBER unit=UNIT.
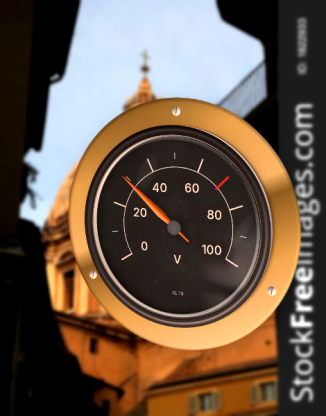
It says value=30 unit=V
